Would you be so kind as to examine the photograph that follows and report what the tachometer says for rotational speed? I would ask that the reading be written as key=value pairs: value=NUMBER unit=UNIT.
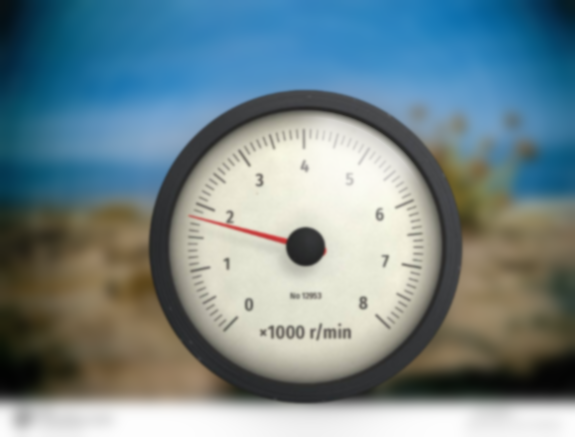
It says value=1800 unit=rpm
